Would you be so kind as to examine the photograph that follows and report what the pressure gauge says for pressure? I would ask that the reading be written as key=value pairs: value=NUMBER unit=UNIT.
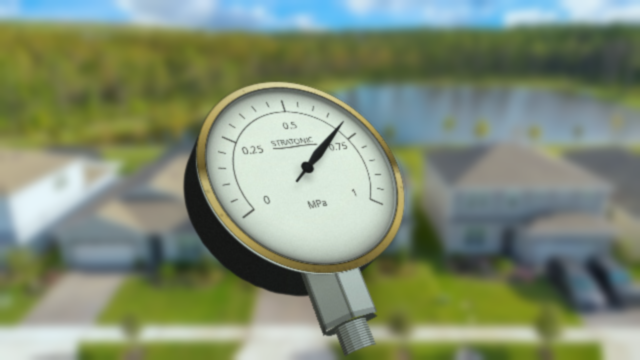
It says value=0.7 unit=MPa
